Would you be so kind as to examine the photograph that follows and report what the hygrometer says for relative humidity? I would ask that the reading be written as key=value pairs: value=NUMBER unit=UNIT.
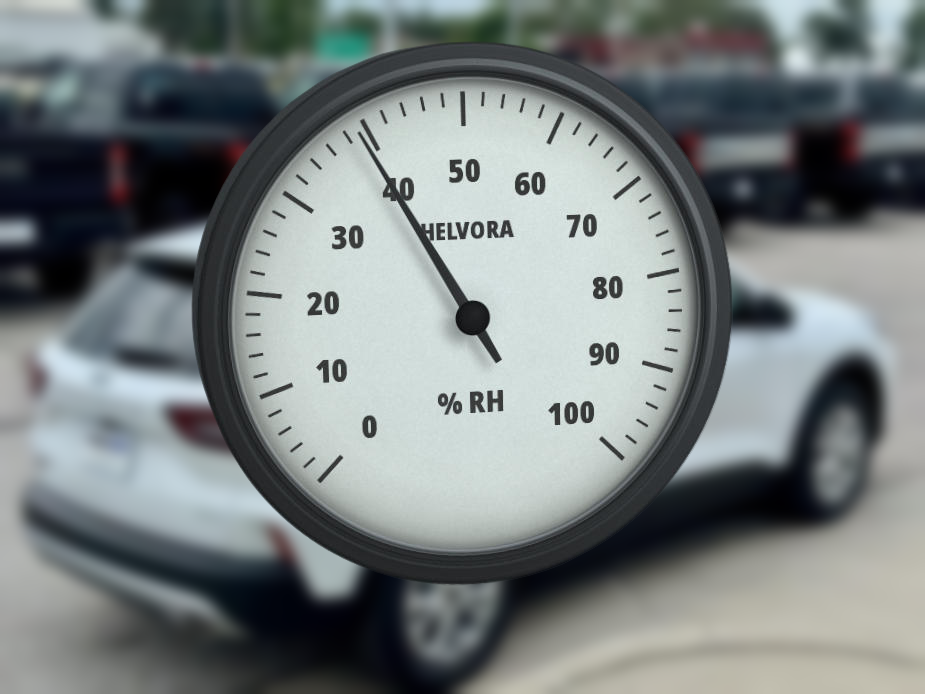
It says value=39 unit=%
